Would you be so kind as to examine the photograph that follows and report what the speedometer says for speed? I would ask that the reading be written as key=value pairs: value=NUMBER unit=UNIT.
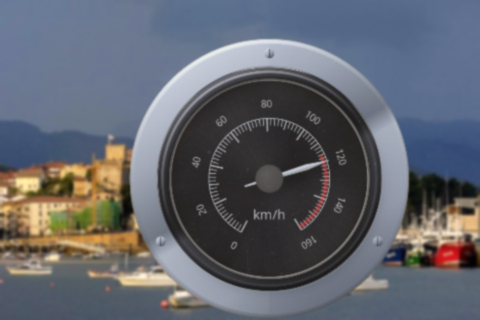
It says value=120 unit=km/h
